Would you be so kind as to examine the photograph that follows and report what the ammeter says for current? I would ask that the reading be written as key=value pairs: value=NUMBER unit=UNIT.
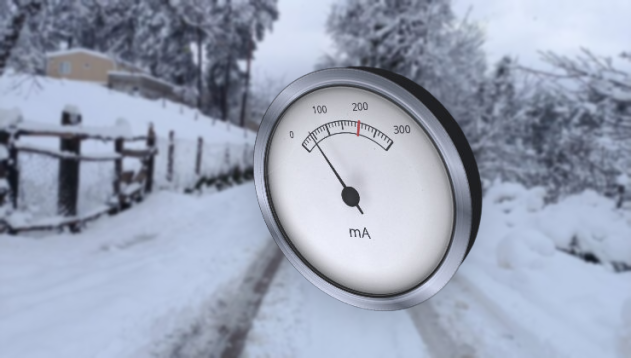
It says value=50 unit=mA
